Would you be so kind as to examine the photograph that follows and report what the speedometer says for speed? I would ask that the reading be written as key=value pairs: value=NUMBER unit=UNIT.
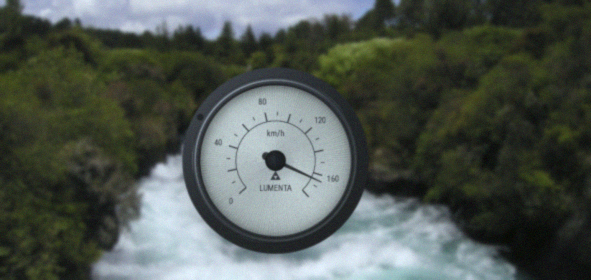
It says value=165 unit=km/h
